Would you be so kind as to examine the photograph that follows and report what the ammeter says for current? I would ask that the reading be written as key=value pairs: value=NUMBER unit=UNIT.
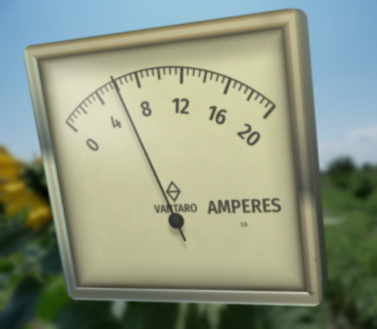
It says value=6 unit=A
